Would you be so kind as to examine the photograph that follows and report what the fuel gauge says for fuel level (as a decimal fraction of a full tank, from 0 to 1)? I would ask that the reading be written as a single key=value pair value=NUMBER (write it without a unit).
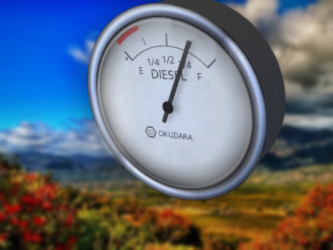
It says value=0.75
